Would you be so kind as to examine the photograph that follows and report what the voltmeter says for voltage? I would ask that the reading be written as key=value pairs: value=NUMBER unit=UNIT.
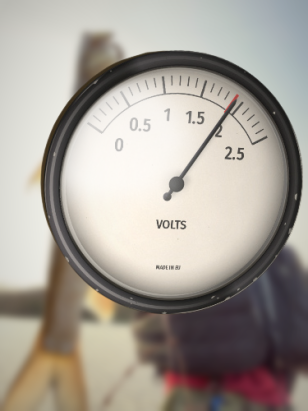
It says value=1.9 unit=V
